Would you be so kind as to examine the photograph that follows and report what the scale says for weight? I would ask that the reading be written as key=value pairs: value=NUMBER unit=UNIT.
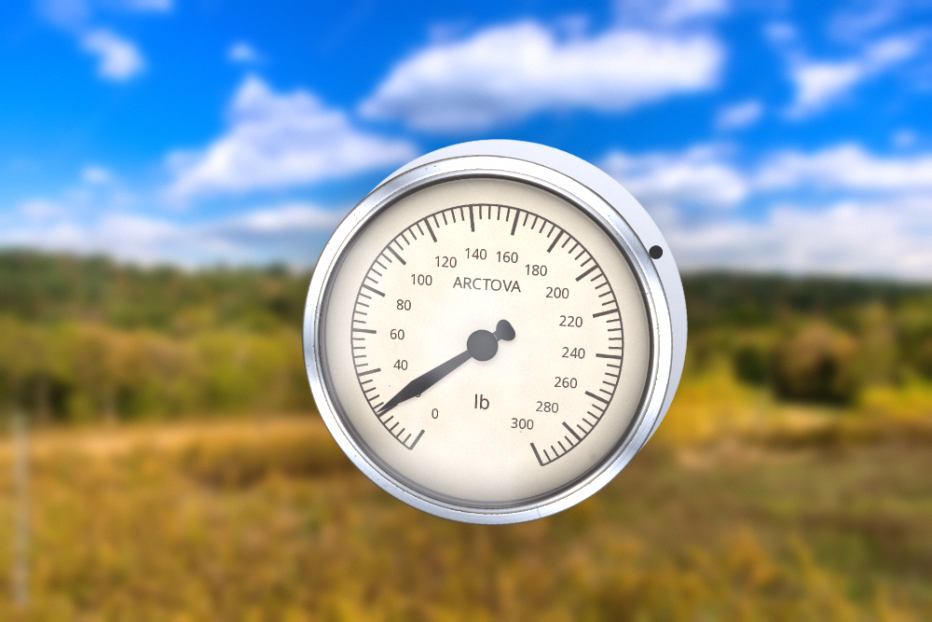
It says value=22 unit=lb
